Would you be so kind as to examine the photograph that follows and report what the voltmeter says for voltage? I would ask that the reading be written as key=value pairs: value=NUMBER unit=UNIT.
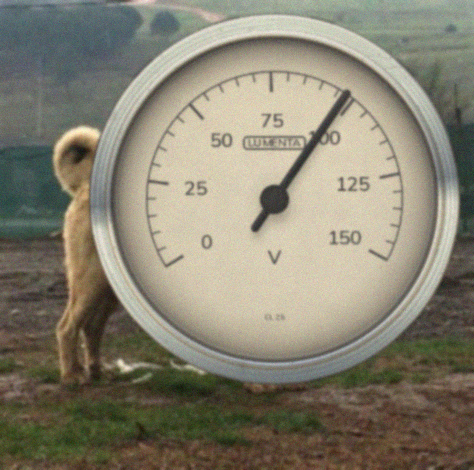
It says value=97.5 unit=V
